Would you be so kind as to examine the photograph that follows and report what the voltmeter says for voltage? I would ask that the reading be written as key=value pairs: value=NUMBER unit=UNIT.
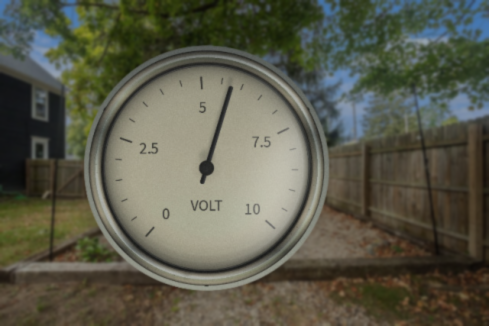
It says value=5.75 unit=V
